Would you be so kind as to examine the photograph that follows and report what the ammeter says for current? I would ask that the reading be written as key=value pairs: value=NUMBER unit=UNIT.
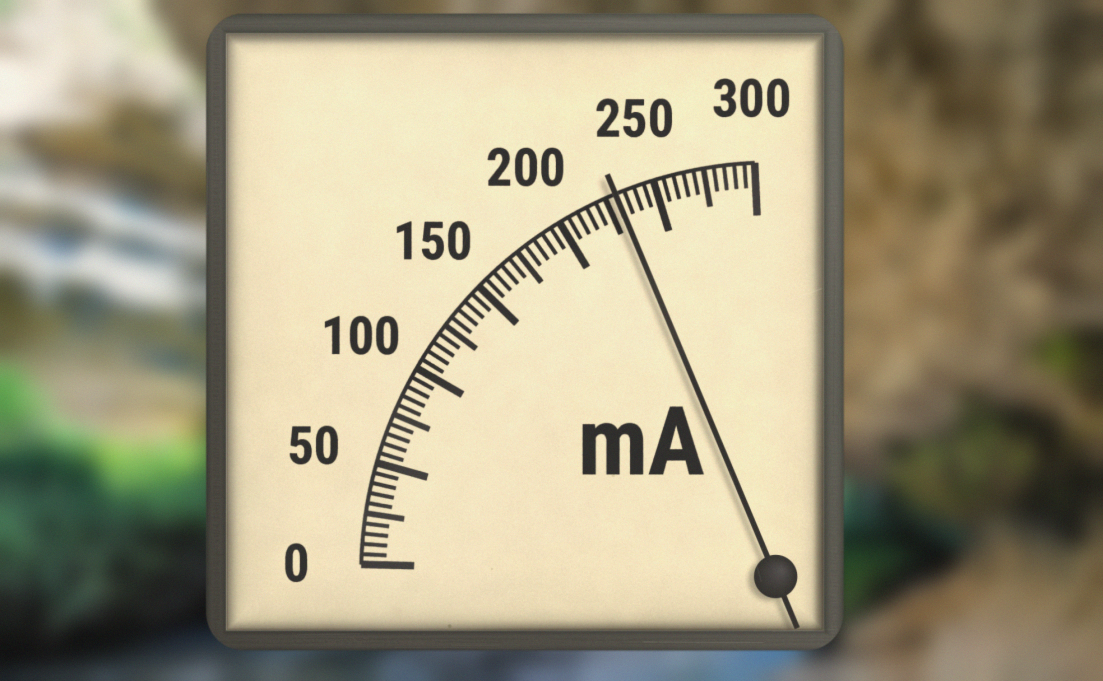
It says value=230 unit=mA
